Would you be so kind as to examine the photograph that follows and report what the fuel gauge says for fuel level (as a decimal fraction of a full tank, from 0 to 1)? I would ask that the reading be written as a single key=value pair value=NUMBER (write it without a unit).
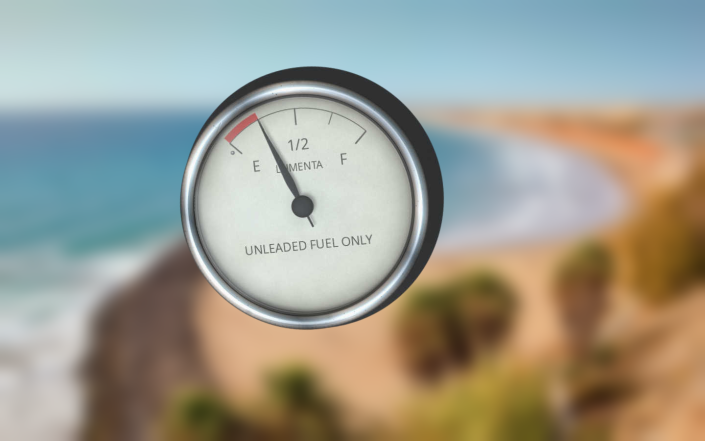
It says value=0.25
